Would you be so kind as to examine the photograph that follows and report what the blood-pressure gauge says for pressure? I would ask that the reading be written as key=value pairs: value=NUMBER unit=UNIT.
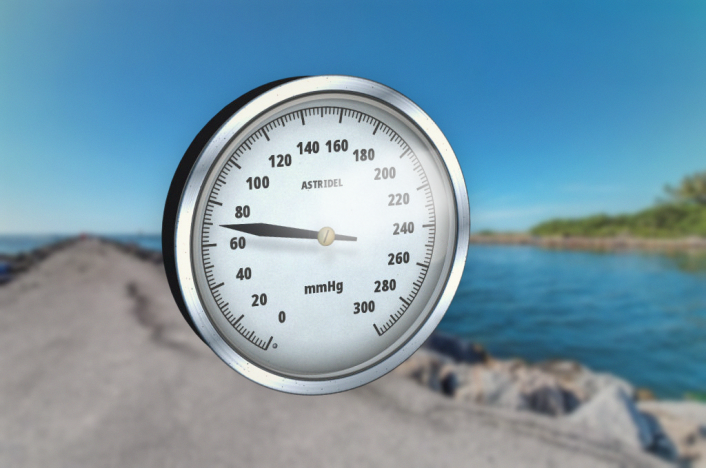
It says value=70 unit=mmHg
